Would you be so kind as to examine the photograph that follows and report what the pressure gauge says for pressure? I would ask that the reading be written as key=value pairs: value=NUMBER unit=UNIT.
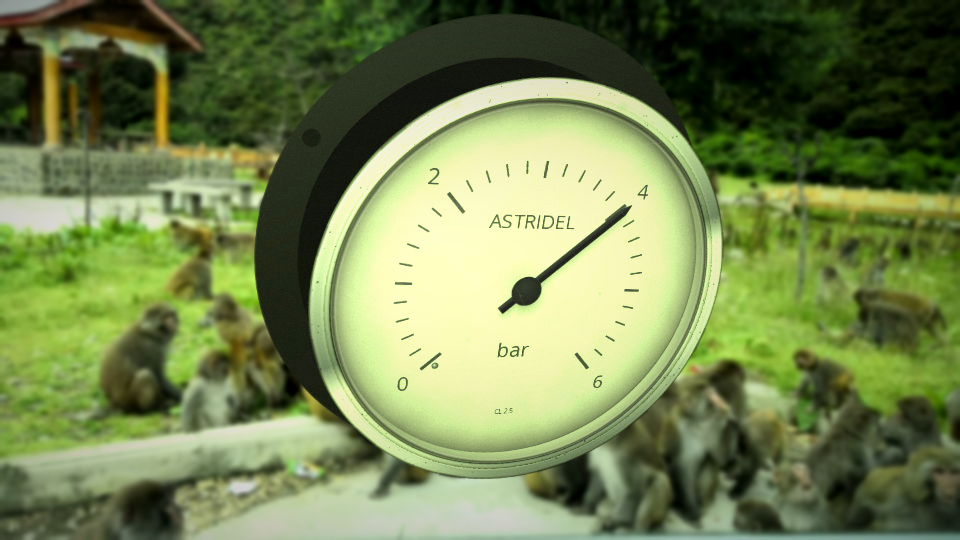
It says value=4 unit=bar
